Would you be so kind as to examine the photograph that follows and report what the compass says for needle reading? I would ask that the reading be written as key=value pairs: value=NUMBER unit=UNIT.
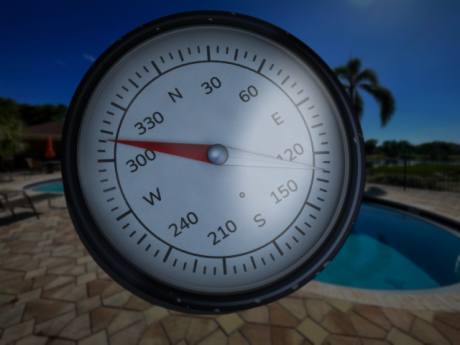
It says value=310 unit=°
